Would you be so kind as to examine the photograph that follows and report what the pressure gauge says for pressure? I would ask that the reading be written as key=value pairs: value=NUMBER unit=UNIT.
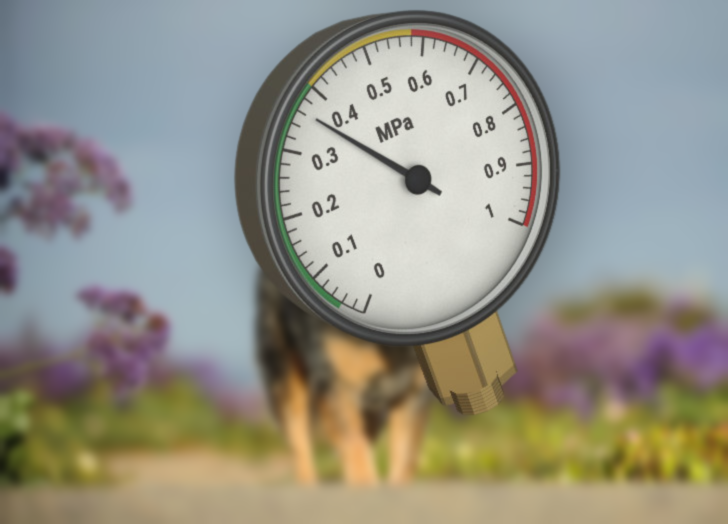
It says value=0.36 unit=MPa
